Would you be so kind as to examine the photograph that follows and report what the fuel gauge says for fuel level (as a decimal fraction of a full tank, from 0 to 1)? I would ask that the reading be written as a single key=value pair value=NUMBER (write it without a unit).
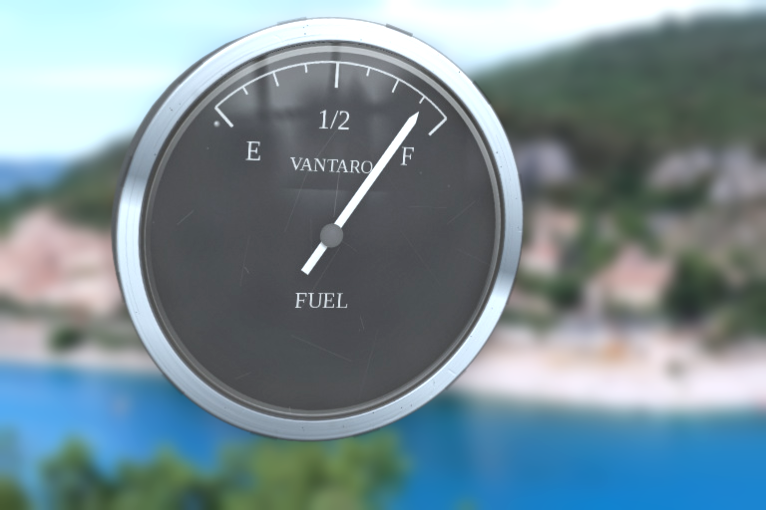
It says value=0.875
